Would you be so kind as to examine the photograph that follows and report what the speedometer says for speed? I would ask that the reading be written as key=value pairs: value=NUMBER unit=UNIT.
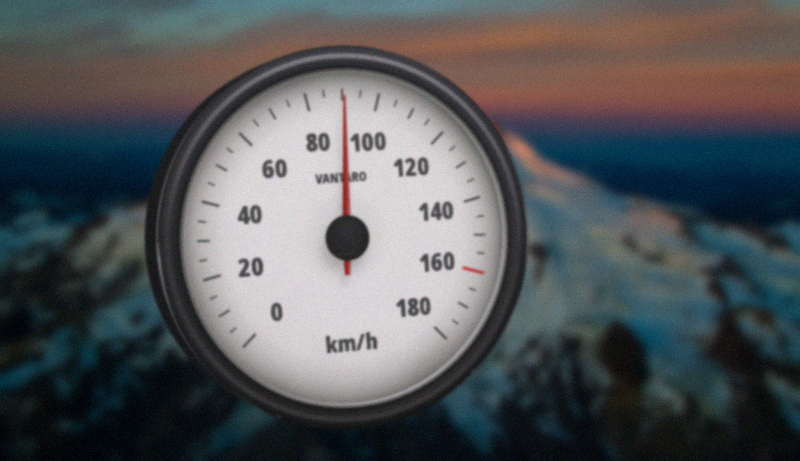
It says value=90 unit=km/h
